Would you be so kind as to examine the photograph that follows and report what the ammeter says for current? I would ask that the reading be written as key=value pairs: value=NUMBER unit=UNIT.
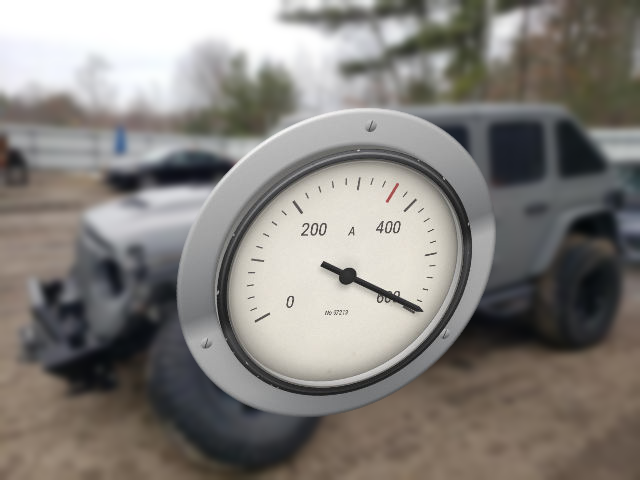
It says value=590 unit=A
